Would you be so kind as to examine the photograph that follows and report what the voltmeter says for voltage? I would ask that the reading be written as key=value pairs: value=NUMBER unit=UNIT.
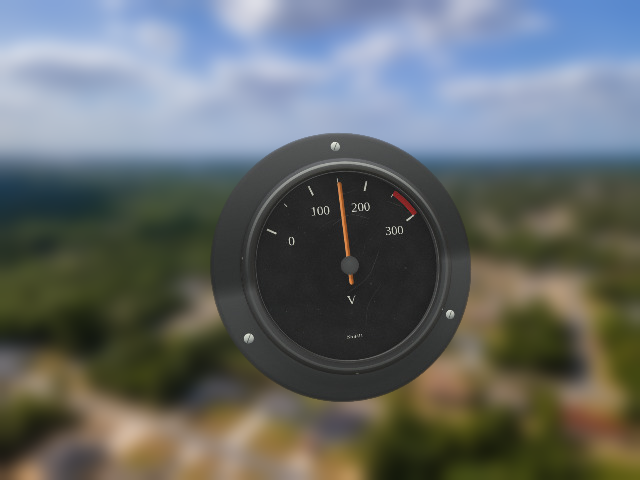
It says value=150 unit=V
